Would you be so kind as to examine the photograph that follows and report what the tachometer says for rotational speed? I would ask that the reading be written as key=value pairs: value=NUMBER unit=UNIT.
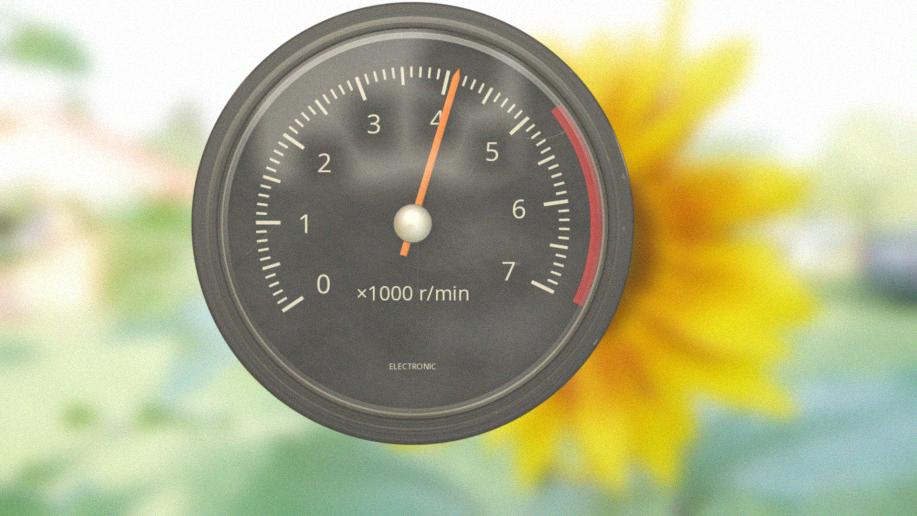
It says value=4100 unit=rpm
